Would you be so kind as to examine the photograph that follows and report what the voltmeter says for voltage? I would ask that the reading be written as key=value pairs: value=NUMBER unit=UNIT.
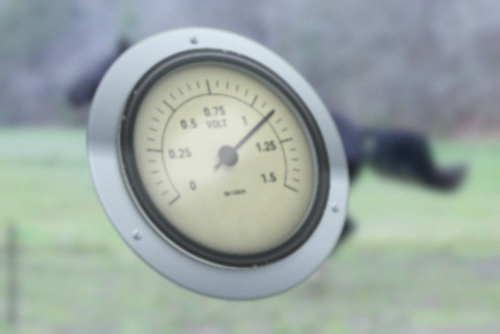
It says value=1.1 unit=V
